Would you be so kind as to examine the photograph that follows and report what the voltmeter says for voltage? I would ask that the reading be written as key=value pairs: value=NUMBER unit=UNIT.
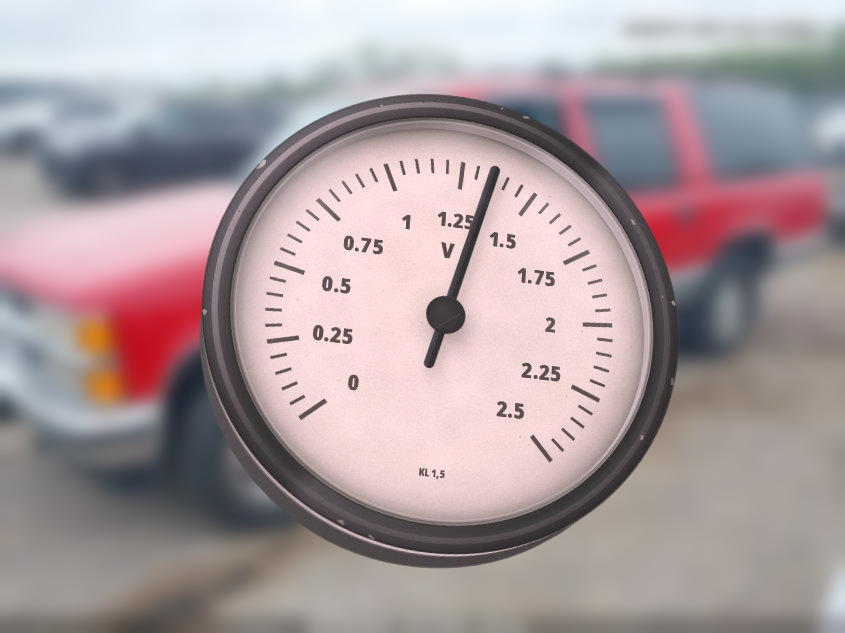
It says value=1.35 unit=V
